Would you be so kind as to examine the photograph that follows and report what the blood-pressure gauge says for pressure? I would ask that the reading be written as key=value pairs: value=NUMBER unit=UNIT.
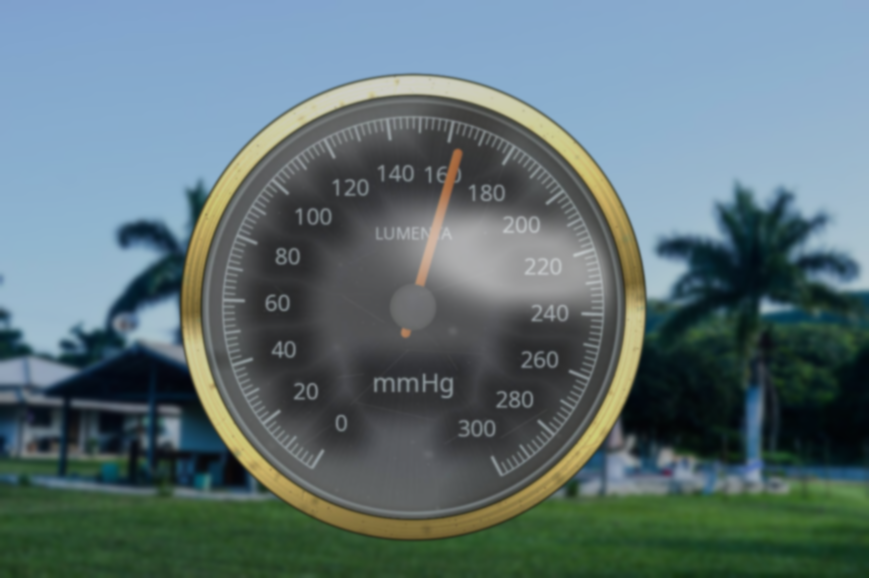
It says value=164 unit=mmHg
